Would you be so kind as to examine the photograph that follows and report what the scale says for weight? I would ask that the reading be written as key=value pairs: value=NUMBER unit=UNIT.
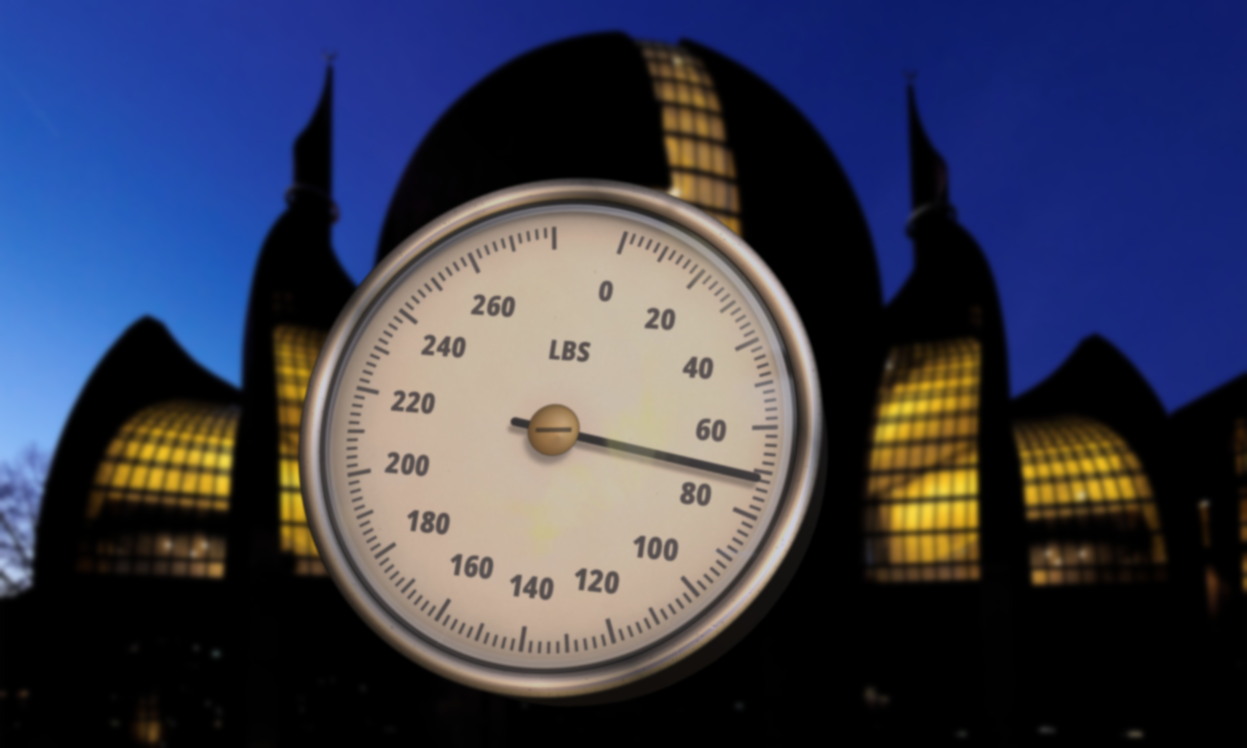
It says value=72 unit=lb
